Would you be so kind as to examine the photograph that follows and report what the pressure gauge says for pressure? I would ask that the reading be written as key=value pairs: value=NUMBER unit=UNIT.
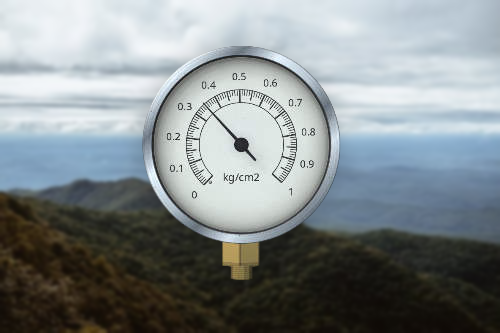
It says value=0.35 unit=kg/cm²
